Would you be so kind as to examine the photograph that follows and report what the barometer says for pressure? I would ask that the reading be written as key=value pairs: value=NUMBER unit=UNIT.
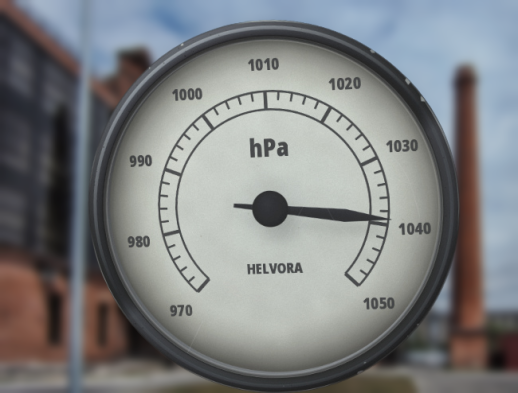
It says value=1039 unit=hPa
